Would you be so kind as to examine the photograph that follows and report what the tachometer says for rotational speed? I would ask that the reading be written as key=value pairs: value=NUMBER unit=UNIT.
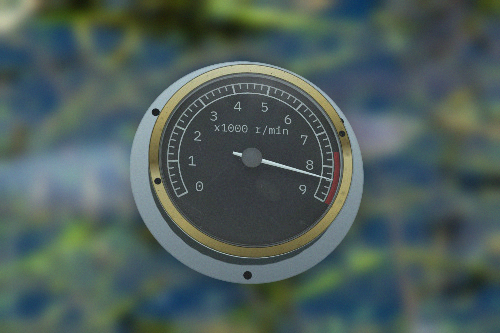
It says value=8400 unit=rpm
